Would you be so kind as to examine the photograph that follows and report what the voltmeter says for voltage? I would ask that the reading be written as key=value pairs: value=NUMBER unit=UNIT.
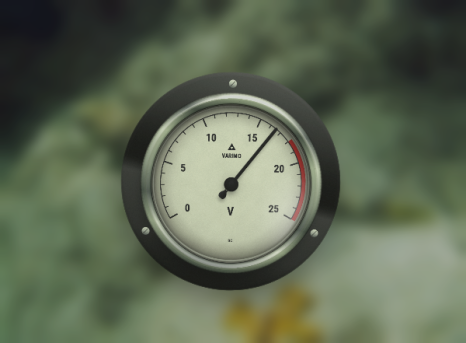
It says value=16.5 unit=V
